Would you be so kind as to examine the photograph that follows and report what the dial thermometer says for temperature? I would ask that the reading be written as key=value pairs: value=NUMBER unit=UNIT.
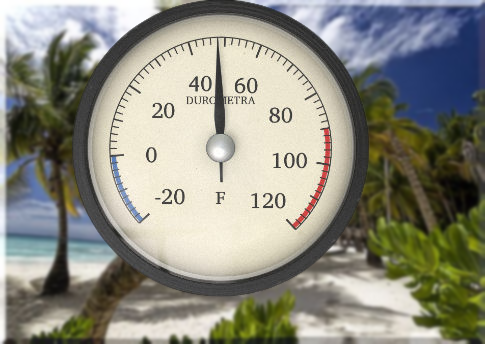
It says value=48 unit=°F
